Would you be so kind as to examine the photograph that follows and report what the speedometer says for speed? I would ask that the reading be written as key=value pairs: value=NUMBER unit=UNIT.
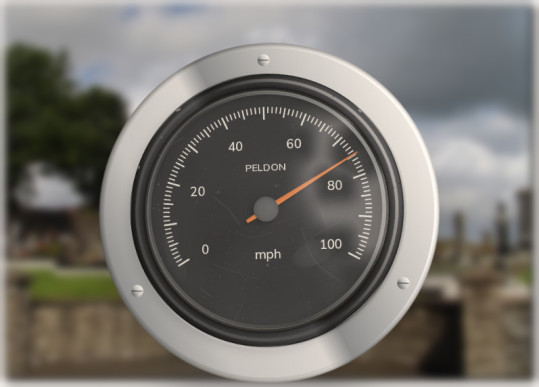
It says value=75 unit=mph
